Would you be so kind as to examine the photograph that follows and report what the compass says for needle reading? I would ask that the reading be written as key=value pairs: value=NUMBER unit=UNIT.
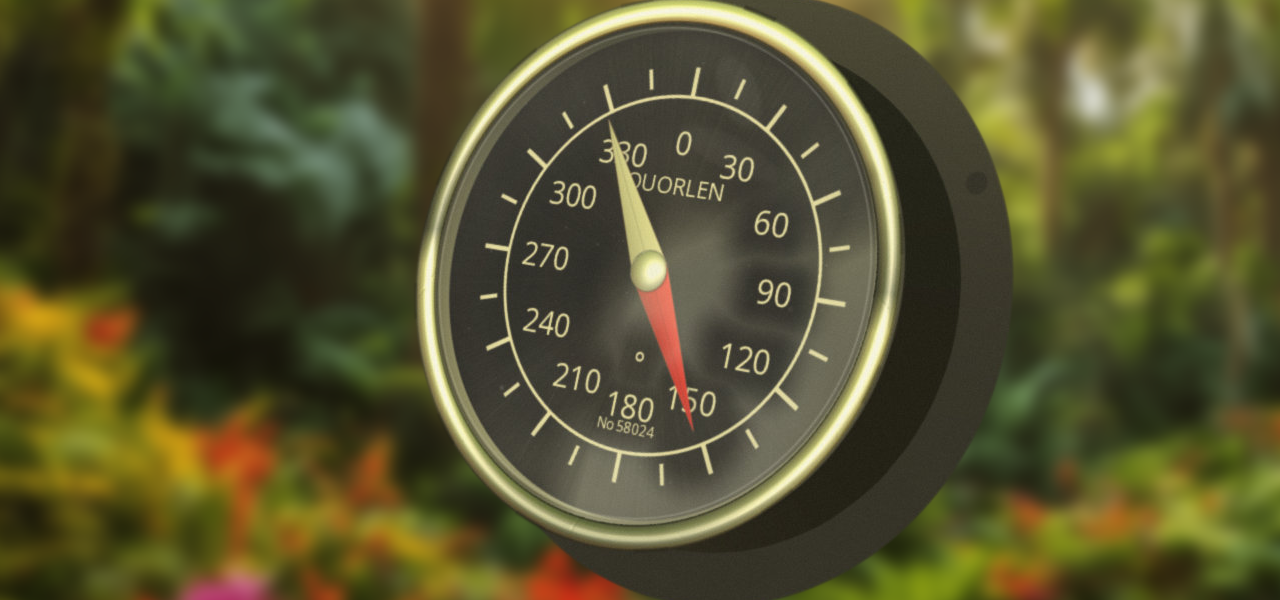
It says value=150 unit=°
